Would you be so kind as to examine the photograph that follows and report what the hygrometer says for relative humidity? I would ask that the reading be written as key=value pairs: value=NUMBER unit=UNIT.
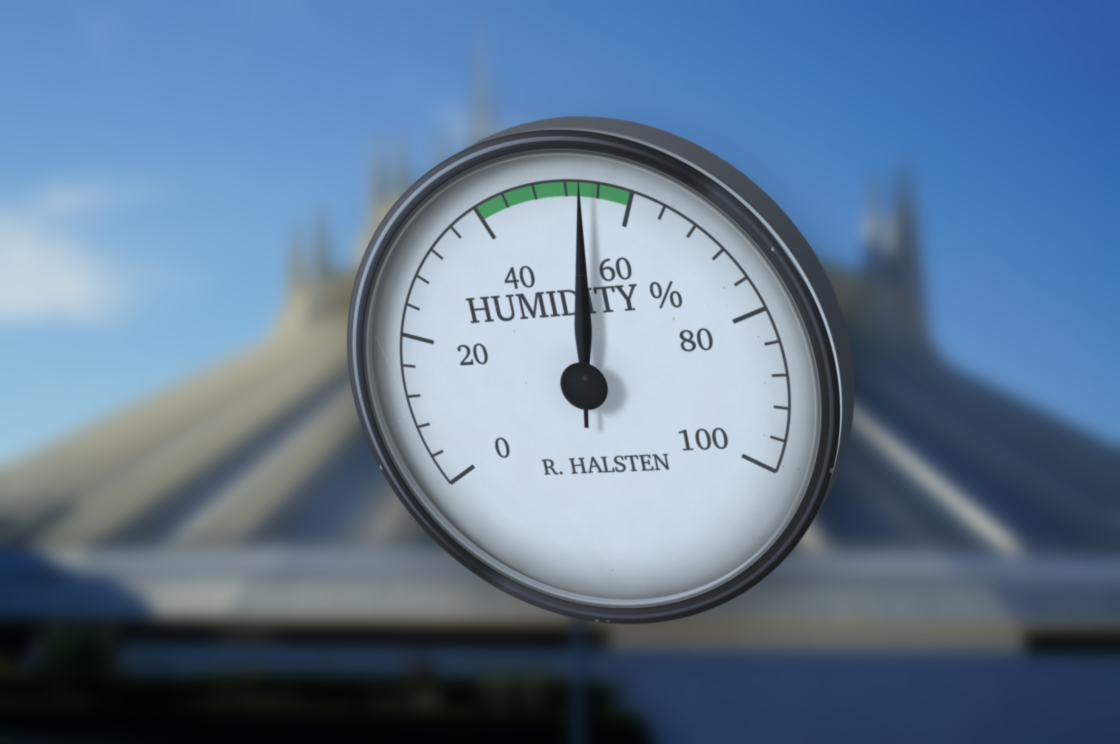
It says value=54 unit=%
